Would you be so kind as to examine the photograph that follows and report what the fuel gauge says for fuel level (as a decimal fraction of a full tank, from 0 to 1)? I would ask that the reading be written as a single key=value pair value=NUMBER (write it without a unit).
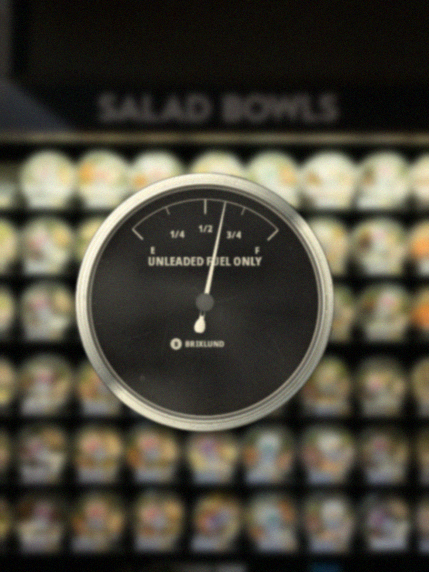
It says value=0.625
